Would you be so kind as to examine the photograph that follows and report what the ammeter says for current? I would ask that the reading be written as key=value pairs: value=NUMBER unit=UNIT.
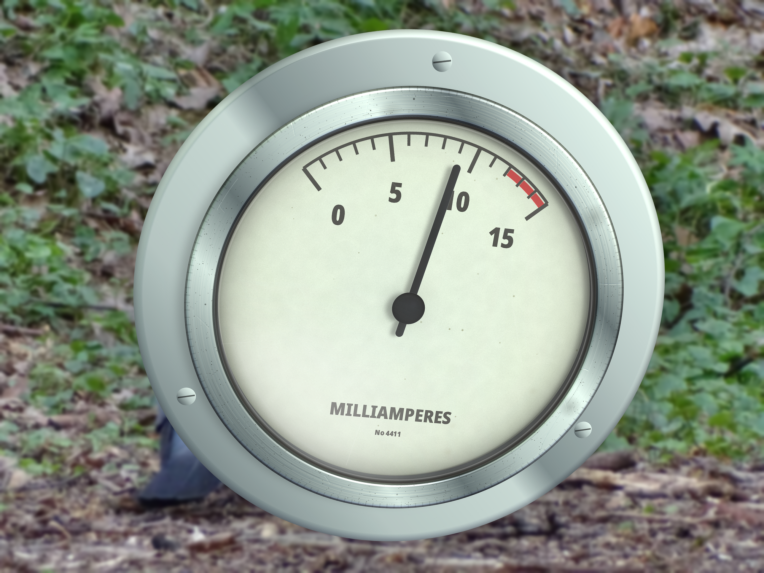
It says value=9 unit=mA
